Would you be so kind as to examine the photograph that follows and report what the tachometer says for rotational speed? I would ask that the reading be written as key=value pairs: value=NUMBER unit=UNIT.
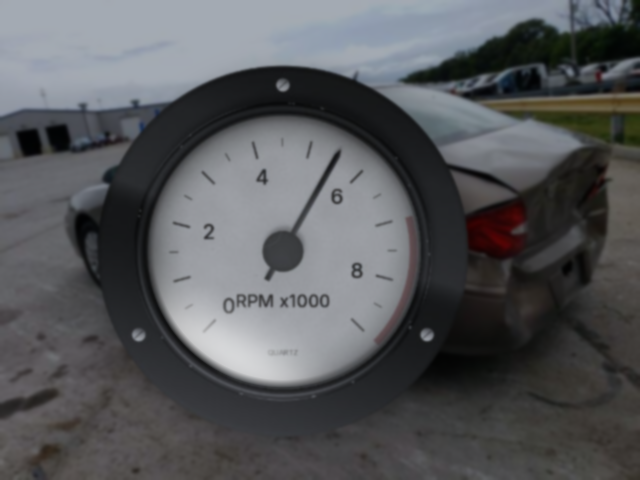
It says value=5500 unit=rpm
